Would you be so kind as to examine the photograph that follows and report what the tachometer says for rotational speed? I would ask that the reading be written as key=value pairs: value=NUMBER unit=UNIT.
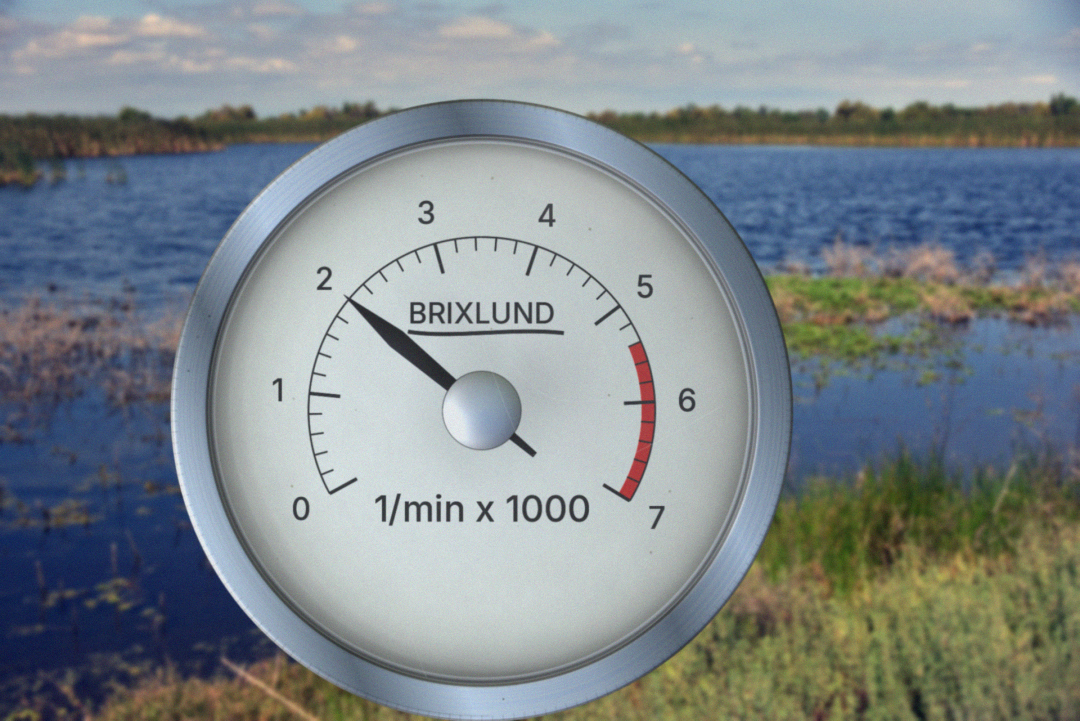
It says value=2000 unit=rpm
